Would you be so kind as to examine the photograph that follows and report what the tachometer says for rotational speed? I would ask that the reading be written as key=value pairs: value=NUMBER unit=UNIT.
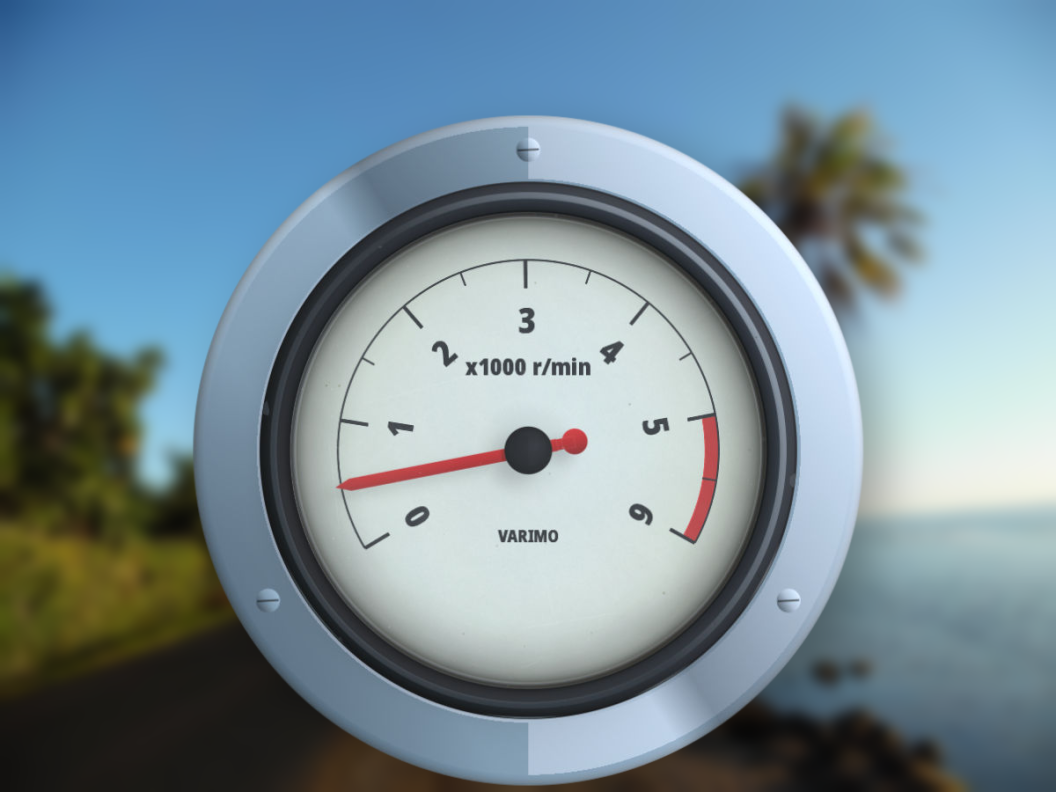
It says value=500 unit=rpm
